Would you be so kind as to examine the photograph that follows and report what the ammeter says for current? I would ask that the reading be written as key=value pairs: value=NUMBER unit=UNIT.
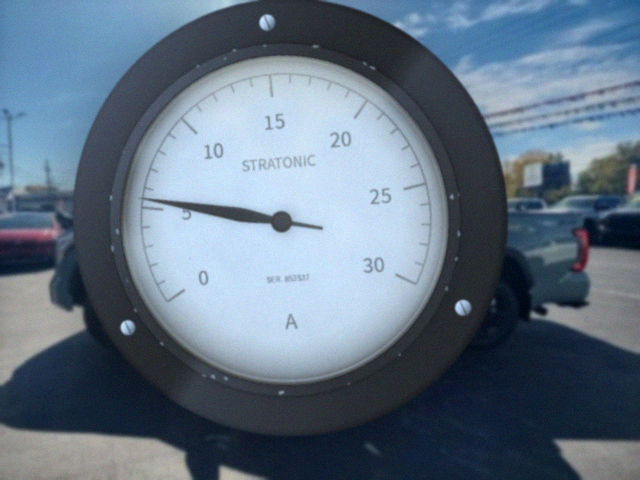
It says value=5.5 unit=A
